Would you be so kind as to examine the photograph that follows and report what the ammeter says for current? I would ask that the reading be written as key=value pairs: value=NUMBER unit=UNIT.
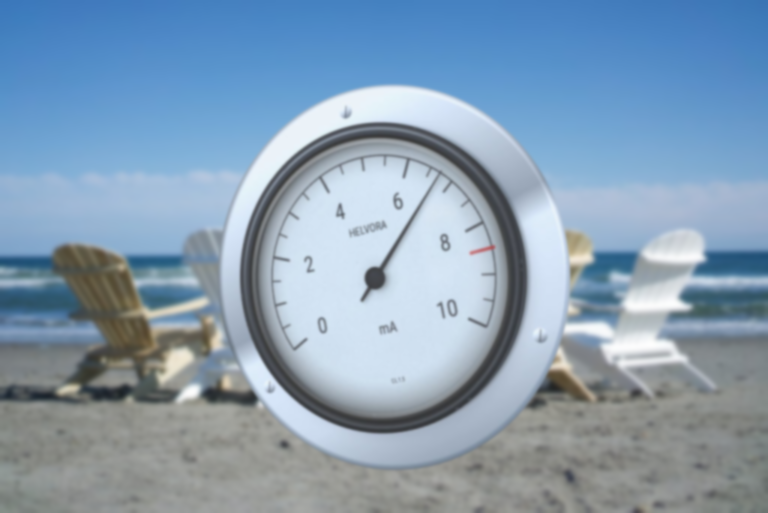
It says value=6.75 unit=mA
